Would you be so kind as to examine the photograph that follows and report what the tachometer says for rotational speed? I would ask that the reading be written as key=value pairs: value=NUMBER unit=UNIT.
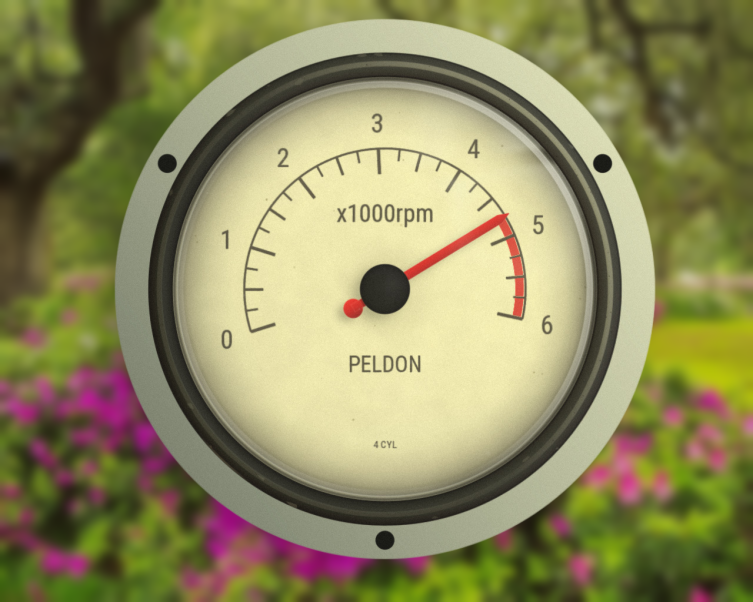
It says value=4750 unit=rpm
